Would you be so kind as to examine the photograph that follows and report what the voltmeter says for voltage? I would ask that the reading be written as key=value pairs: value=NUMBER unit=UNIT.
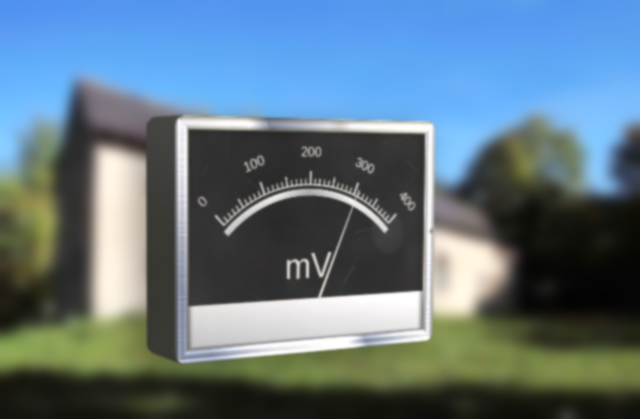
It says value=300 unit=mV
